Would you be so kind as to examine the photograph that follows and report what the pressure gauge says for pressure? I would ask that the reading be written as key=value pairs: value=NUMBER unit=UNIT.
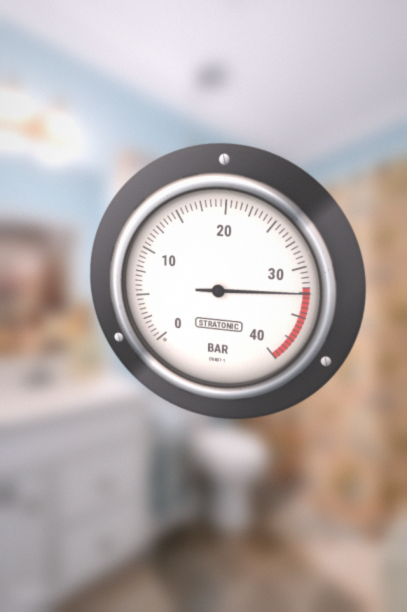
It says value=32.5 unit=bar
